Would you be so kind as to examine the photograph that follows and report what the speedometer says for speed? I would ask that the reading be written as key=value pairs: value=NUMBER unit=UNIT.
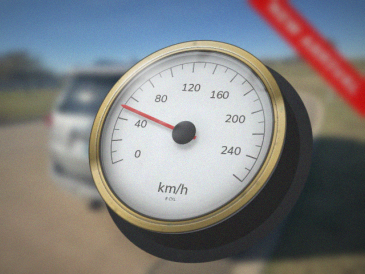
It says value=50 unit=km/h
